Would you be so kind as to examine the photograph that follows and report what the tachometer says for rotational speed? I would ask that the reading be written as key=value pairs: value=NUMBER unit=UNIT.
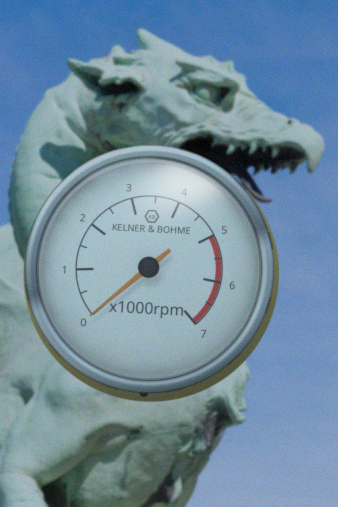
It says value=0 unit=rpm
